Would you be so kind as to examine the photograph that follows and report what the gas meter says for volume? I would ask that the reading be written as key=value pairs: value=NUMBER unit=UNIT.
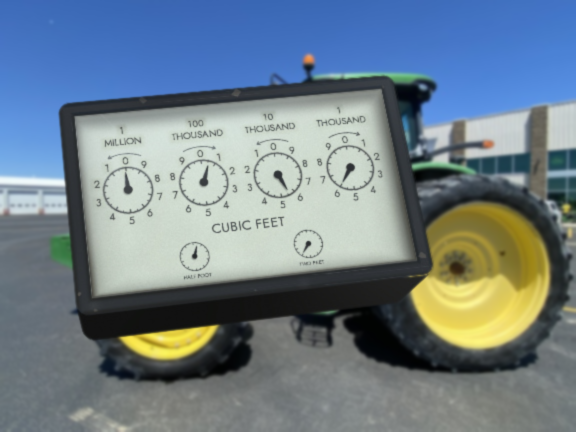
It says value=5600 unit=ft³
